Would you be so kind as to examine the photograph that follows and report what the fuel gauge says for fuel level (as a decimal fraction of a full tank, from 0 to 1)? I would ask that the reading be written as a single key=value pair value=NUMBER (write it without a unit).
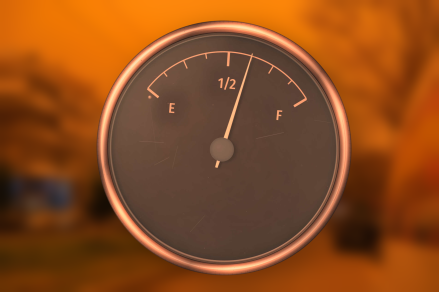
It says value=0.625
